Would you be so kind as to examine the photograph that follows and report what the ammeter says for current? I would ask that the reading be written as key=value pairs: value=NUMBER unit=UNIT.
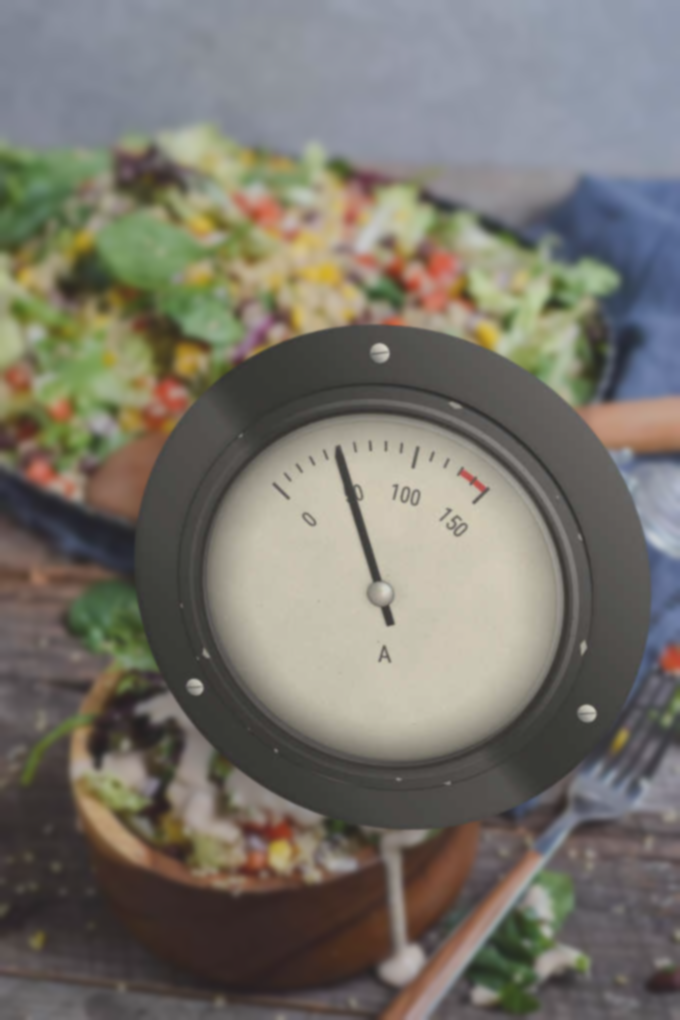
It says value=50 unit=A
